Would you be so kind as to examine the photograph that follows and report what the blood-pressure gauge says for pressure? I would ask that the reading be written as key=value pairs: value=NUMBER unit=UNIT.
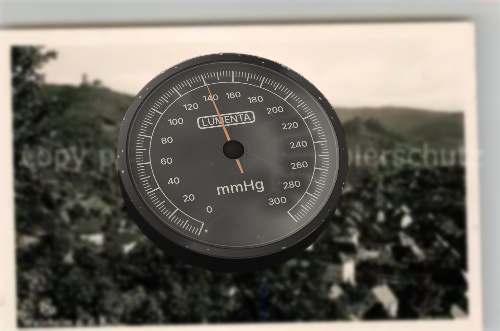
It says value=140 unit=mmHg
